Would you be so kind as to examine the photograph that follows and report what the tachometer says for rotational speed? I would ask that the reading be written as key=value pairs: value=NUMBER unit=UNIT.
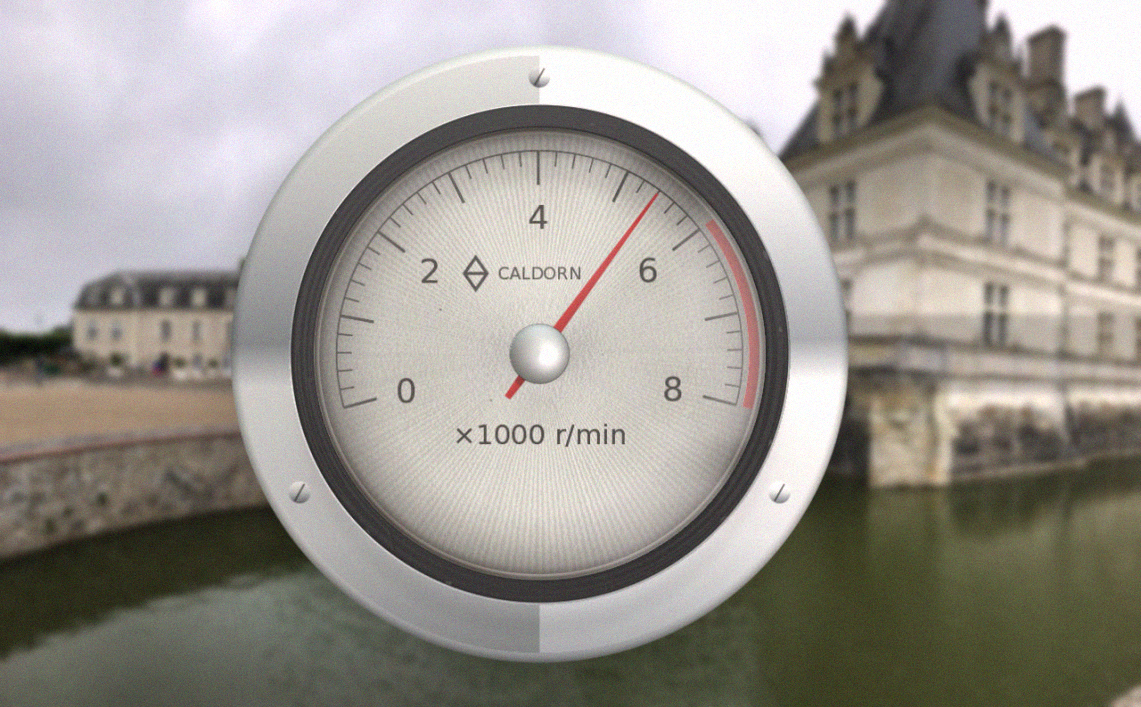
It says value=5400 unit=rpm
